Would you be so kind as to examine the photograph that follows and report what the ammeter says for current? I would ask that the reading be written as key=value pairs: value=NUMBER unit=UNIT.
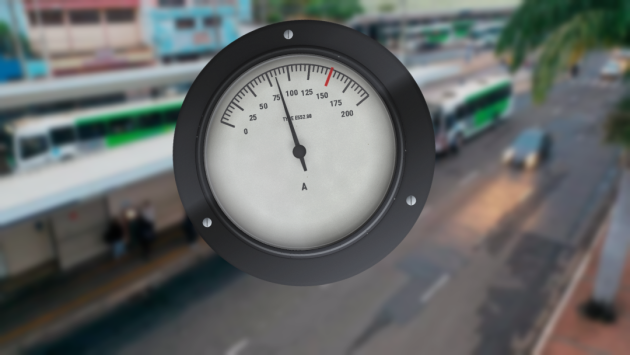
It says value=85 unit=A
